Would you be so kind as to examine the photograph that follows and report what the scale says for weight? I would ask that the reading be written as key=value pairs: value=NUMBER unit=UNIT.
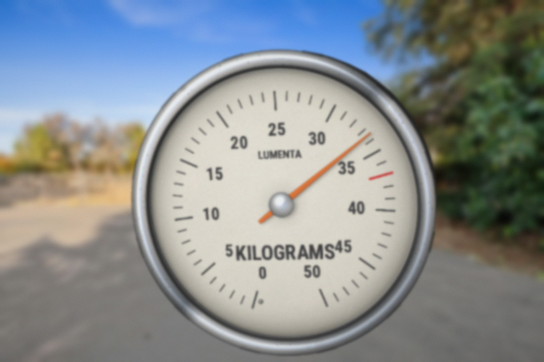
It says value=33.5 unit=kg
